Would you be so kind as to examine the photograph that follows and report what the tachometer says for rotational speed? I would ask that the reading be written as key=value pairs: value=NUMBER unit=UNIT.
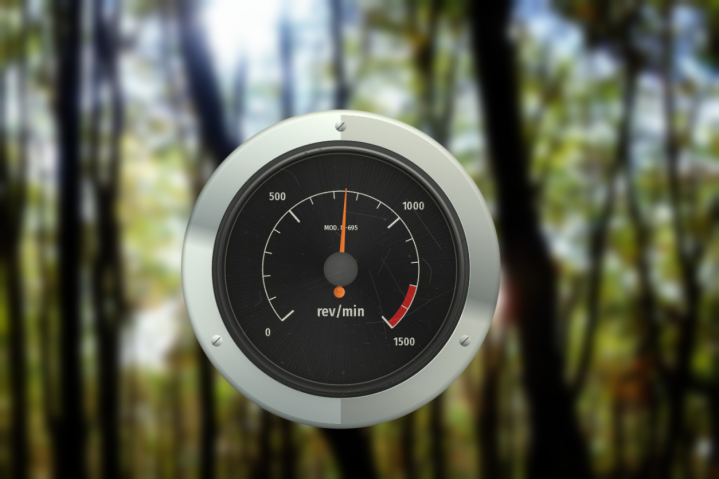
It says value=750 unit=rpm
